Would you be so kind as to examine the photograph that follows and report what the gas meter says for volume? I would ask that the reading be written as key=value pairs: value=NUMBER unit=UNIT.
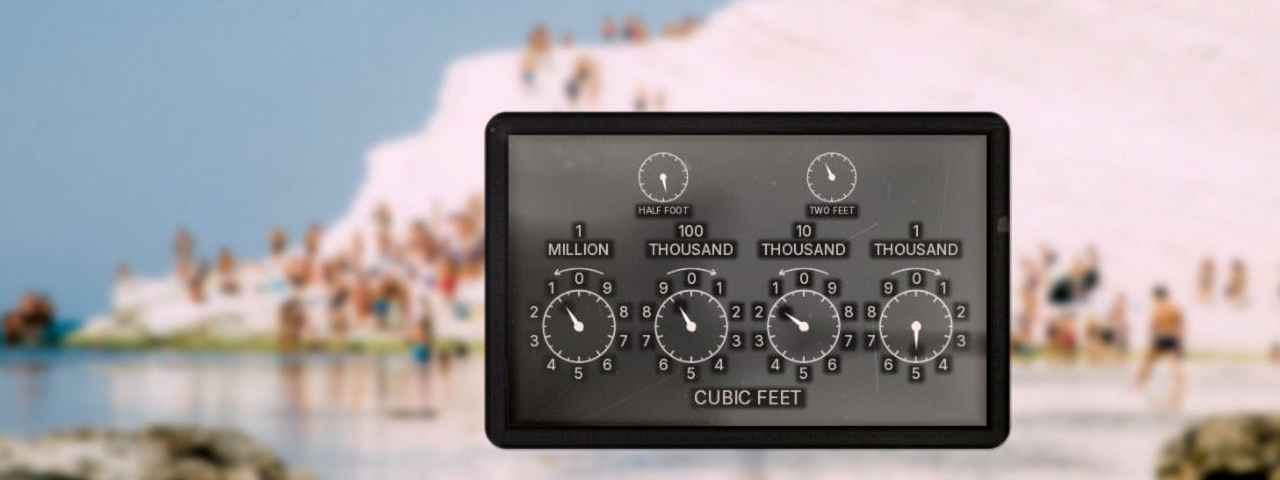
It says value=91500 unit=ft³
